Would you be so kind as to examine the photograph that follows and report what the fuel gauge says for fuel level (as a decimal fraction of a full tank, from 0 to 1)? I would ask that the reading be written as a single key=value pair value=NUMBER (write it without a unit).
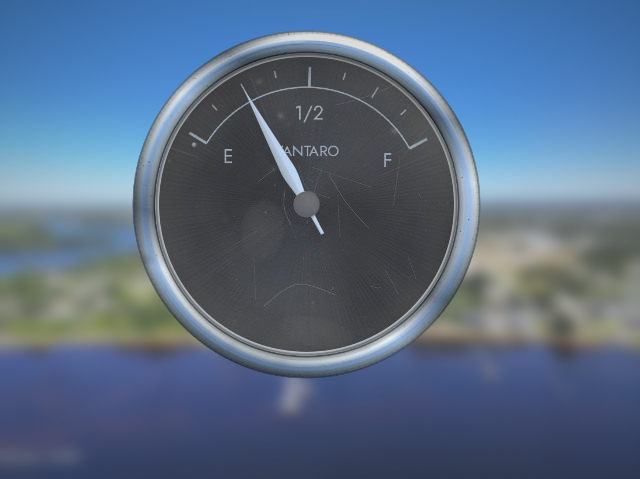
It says value=0.25
